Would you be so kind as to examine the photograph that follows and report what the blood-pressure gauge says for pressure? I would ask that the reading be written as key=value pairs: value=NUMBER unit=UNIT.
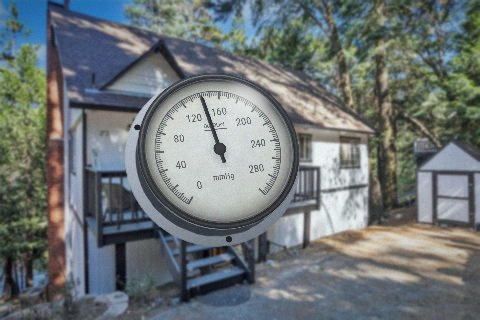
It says value=140 unit=mmHg
